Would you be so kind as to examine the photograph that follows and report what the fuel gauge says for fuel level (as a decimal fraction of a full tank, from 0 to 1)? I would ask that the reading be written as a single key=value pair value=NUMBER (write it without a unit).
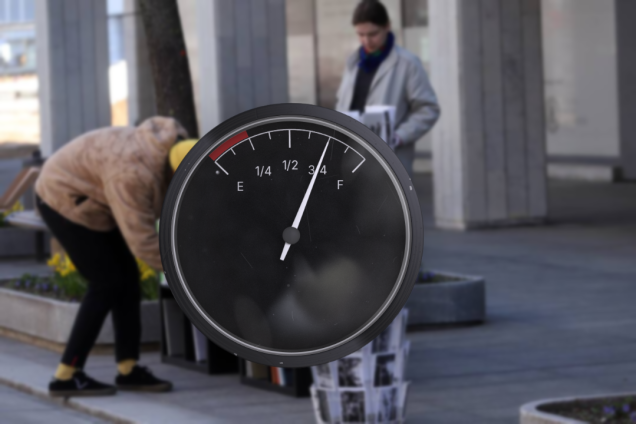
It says value=0.75
